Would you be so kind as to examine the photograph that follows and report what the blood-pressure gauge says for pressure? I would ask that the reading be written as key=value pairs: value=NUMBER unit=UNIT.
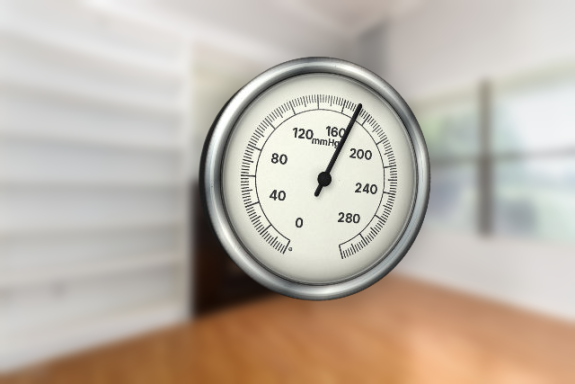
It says value=170 unit=mmHg
